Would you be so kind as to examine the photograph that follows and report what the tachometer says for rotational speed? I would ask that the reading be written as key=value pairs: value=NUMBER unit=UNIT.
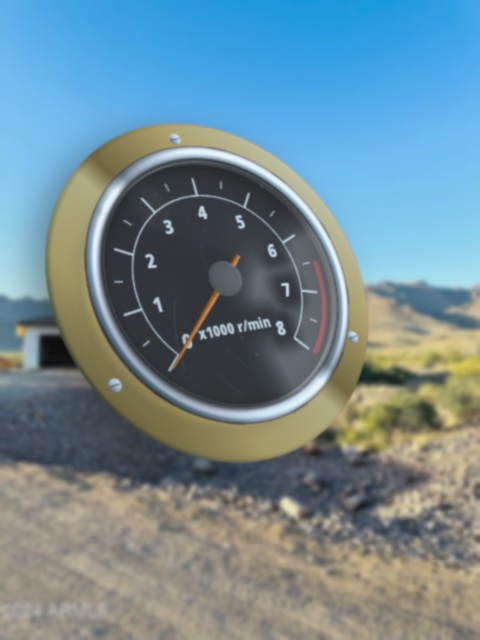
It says value=0 unit=rpm
